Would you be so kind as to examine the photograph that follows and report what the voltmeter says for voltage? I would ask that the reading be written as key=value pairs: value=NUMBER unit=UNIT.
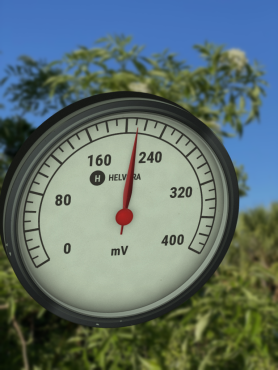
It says value=210 unit=mV
